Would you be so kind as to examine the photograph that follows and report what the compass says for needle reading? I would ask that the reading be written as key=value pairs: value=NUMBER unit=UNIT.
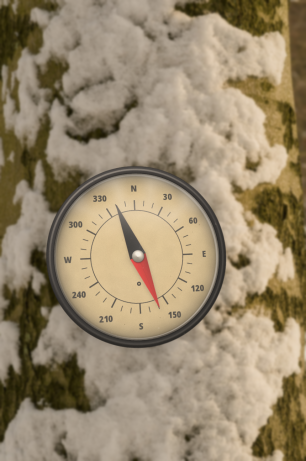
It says value=160 unit=°
